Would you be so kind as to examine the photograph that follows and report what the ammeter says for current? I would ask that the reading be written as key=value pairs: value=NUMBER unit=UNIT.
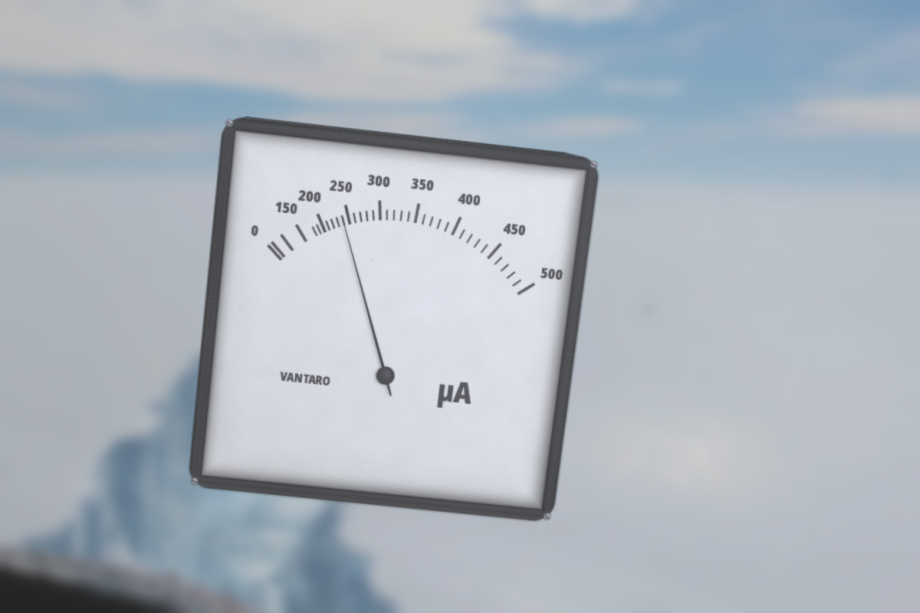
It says value=240 unit=µA
